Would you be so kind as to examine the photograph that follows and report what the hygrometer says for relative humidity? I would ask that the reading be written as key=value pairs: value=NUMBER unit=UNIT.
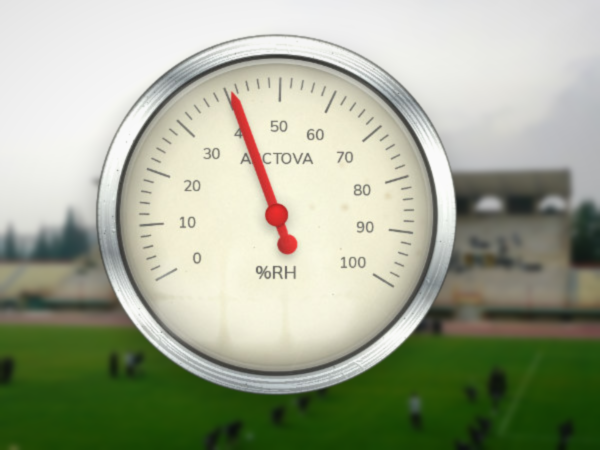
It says value=41 unit=%
